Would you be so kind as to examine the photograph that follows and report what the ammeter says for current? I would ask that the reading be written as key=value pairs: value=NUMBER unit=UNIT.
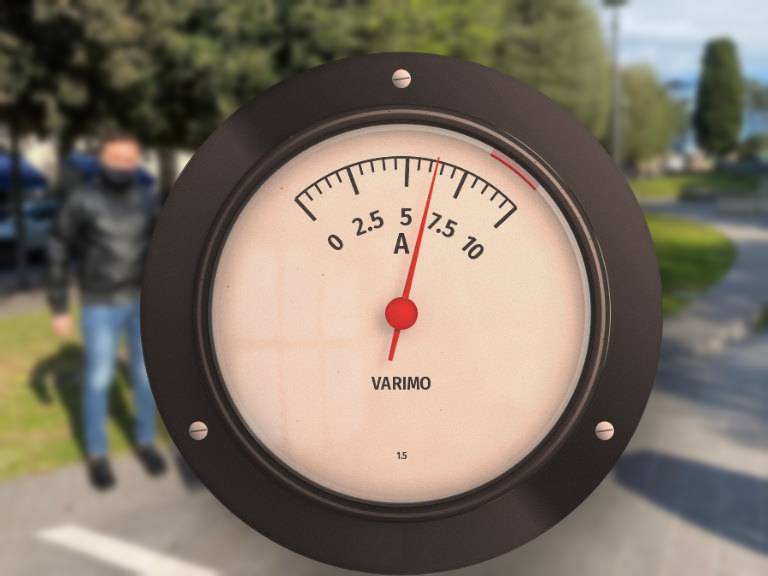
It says value=6.25 unit=A
